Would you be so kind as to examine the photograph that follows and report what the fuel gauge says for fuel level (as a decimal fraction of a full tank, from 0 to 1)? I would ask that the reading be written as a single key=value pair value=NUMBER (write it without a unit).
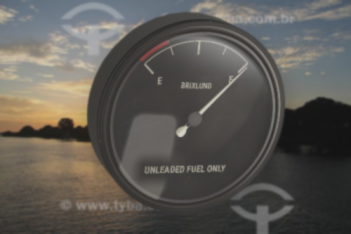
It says value=1
